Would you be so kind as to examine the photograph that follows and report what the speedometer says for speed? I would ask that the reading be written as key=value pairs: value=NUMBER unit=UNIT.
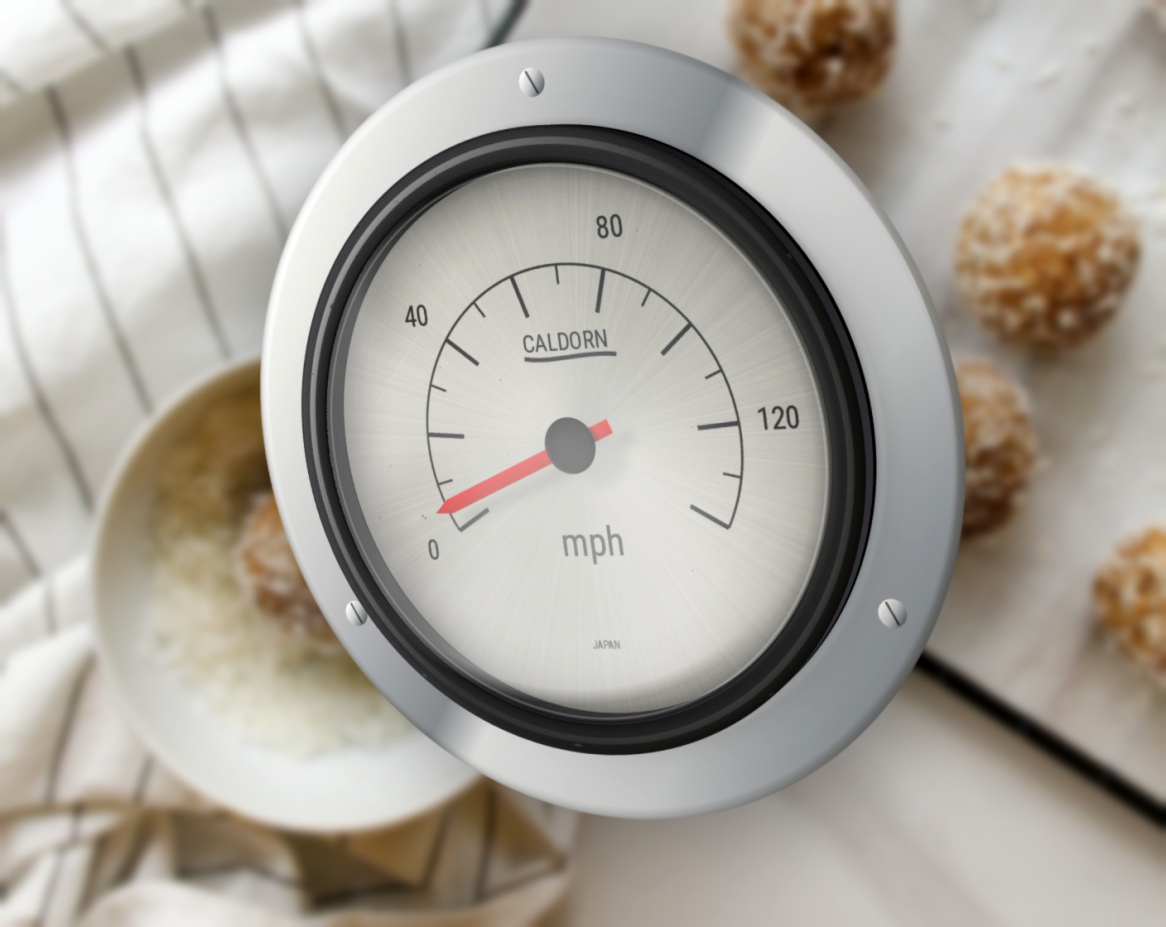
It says value=5 unit=mph
